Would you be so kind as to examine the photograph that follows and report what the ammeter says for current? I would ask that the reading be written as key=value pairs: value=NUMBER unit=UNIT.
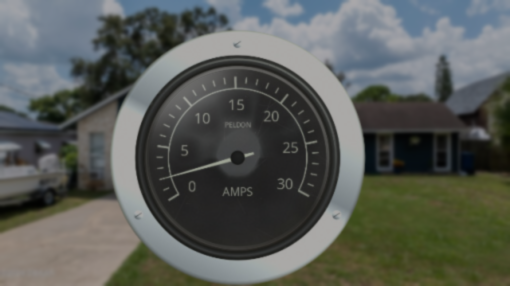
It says value=2 unit=A
